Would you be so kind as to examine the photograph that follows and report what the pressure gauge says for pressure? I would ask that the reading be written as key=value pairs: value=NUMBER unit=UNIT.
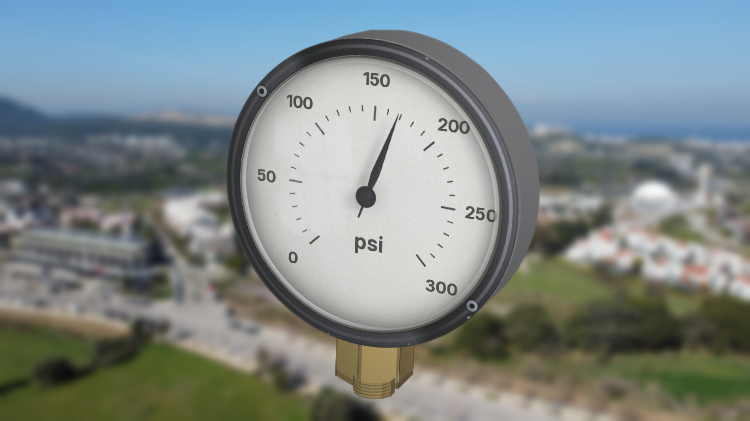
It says value=170 unit=psi
